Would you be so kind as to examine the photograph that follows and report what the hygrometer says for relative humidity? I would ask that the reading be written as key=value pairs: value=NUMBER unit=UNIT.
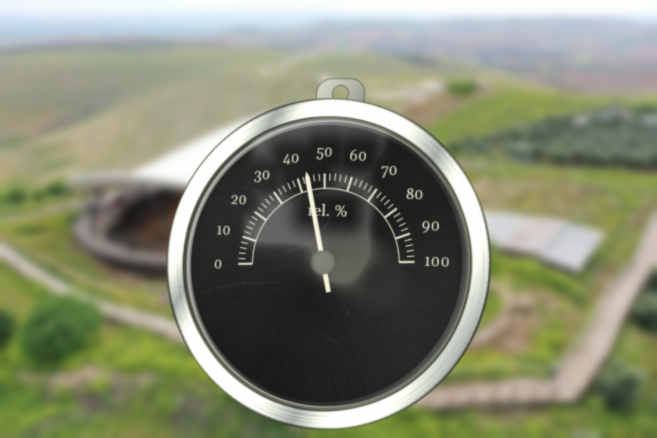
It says value=44 unit=%
